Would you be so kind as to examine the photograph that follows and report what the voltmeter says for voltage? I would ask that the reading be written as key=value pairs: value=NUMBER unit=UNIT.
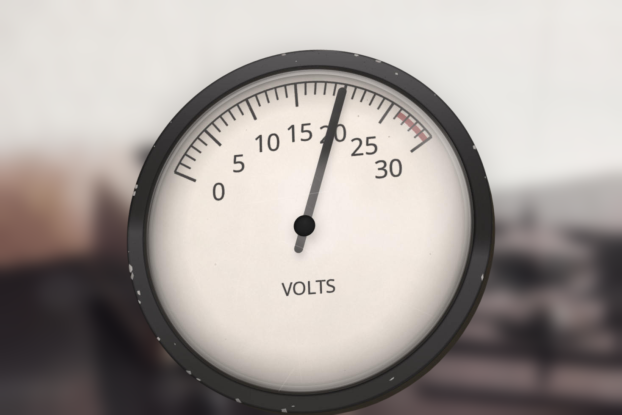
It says value=20 unit=V
